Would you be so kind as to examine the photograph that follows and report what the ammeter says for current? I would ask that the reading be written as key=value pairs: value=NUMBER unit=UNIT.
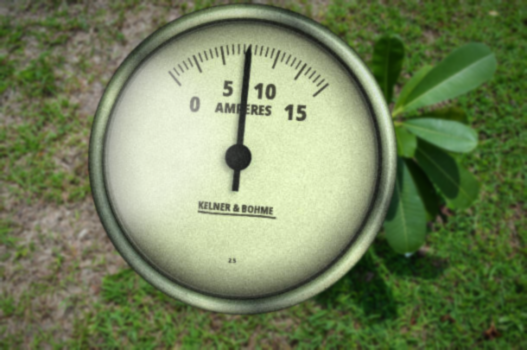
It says value=7.5 unit=A
